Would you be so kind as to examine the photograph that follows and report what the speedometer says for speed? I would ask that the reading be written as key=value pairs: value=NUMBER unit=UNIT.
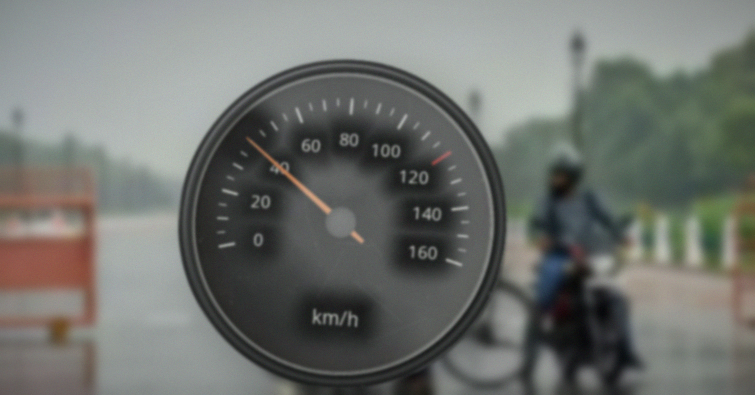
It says value=40 unit=km/h
